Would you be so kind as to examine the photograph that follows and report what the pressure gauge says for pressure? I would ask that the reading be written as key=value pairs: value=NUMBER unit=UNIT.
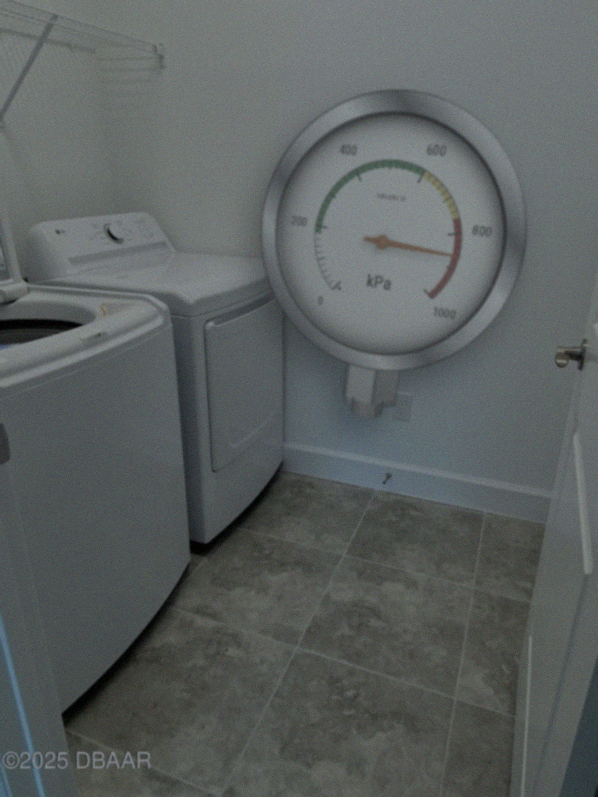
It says value=860 unit=kPa
